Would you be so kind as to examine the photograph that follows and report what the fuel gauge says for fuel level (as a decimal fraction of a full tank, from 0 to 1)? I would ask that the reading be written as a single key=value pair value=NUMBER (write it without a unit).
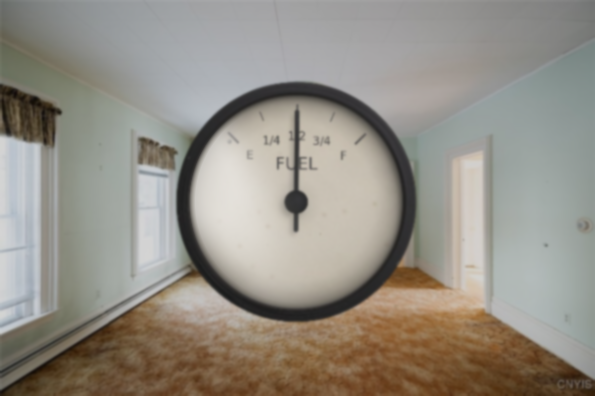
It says value=0.5
